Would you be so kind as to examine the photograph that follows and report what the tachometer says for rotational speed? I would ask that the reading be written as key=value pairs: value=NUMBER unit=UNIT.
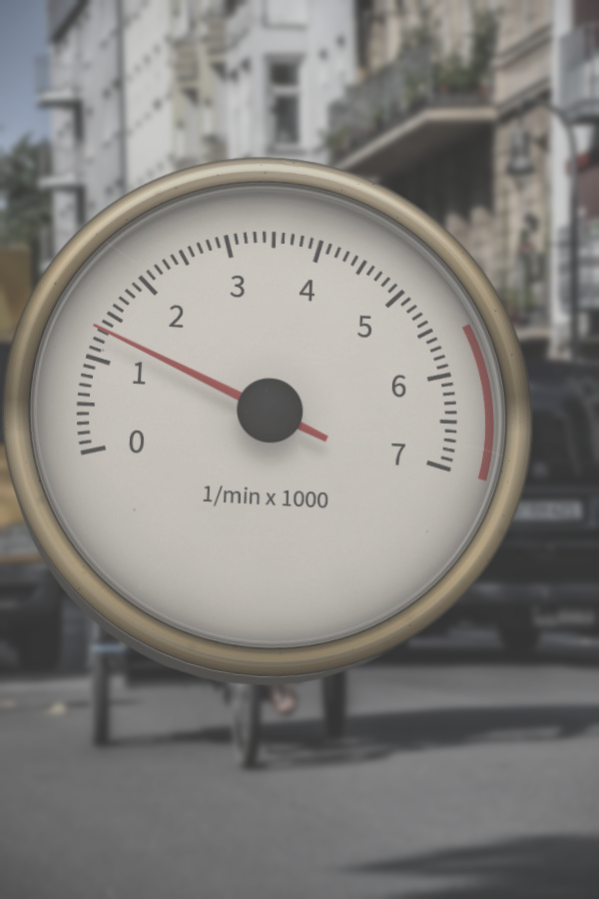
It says value=1300 unit=rpm
